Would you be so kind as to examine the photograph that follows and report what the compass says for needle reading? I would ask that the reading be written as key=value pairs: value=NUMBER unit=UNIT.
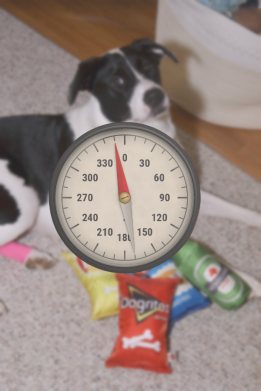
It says value=350 unit=°
